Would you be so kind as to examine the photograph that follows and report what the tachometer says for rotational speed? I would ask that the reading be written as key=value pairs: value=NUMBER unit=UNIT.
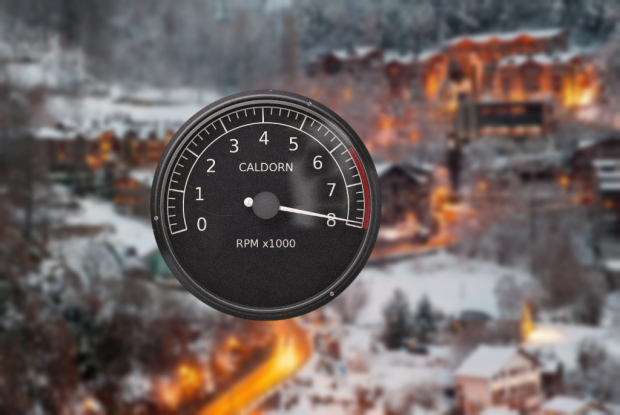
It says value=7900 unit=rpm
